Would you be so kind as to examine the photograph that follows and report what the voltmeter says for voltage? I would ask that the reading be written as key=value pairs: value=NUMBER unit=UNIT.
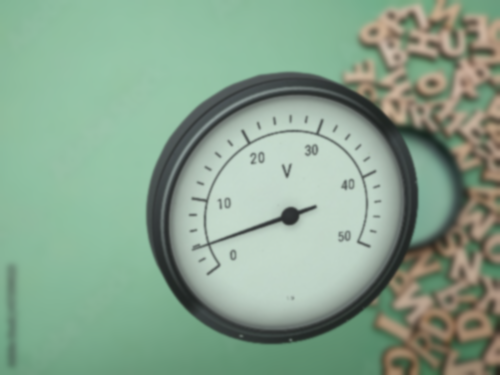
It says value=4 unit=V
